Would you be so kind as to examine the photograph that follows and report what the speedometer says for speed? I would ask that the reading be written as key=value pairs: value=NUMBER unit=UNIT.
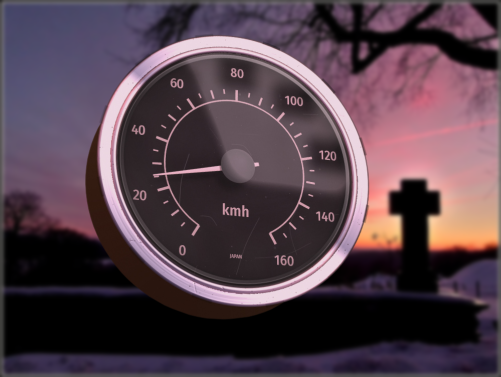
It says value=25 unit=km/h
